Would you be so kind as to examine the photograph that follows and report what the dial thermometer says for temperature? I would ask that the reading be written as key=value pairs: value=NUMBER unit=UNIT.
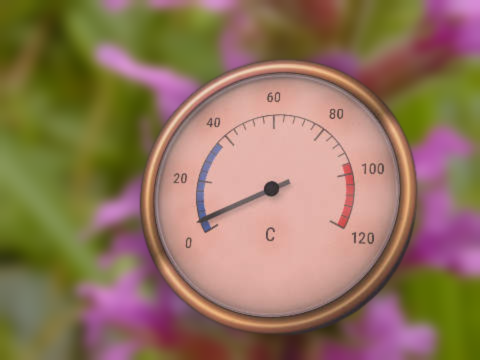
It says value=4 unit=°C
